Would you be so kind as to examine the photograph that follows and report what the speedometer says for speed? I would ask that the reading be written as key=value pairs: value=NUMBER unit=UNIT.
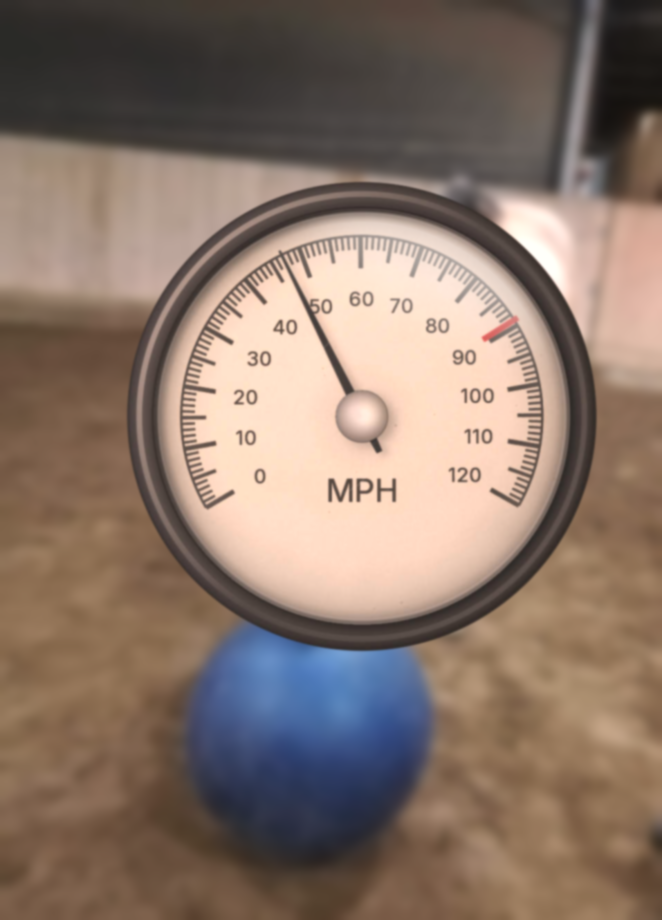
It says value=47 unit=mph
